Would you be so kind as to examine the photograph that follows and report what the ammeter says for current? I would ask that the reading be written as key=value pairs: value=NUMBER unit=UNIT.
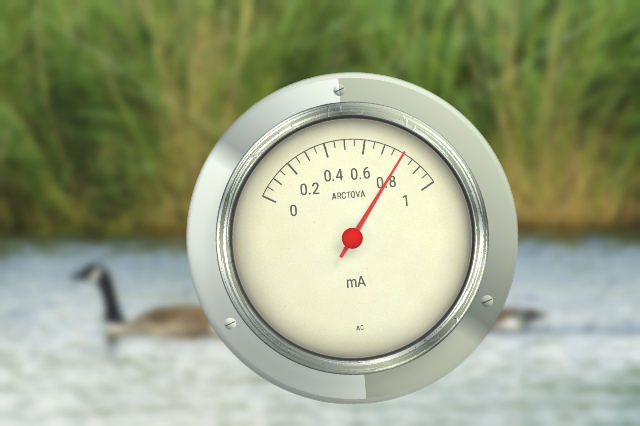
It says value=0.8 unit=mA
